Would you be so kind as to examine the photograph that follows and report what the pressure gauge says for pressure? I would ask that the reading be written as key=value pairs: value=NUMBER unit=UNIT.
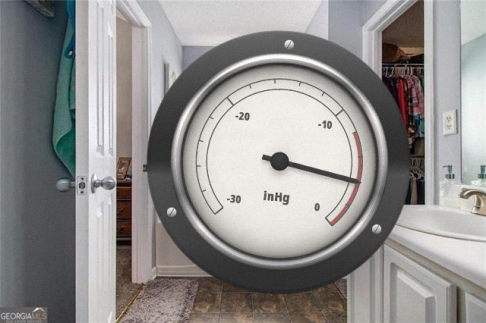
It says value=-4 unit=inHg
